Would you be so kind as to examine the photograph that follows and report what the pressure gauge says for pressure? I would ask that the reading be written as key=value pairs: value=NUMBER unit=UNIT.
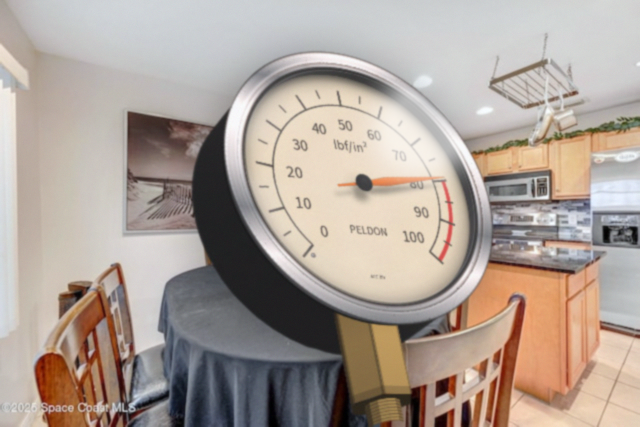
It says value=80 unit=psi
